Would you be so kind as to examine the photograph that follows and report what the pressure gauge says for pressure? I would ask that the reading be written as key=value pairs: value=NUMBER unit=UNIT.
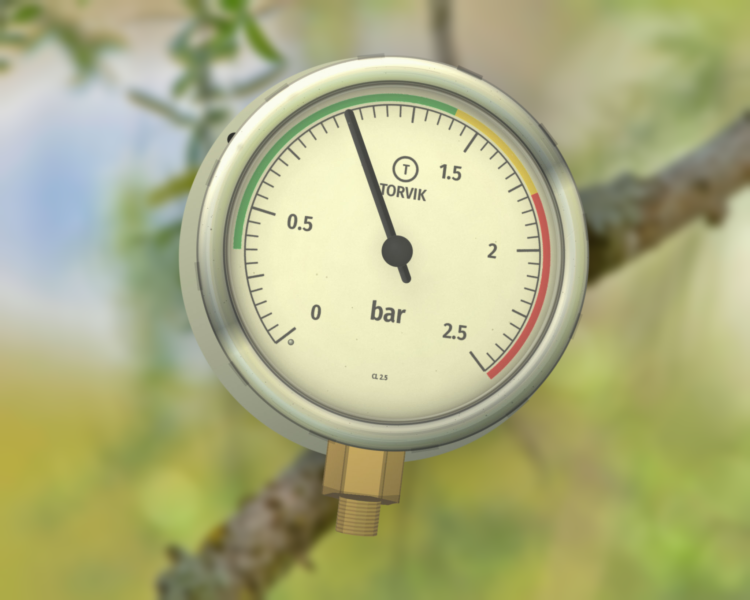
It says value=1 unit=bar
